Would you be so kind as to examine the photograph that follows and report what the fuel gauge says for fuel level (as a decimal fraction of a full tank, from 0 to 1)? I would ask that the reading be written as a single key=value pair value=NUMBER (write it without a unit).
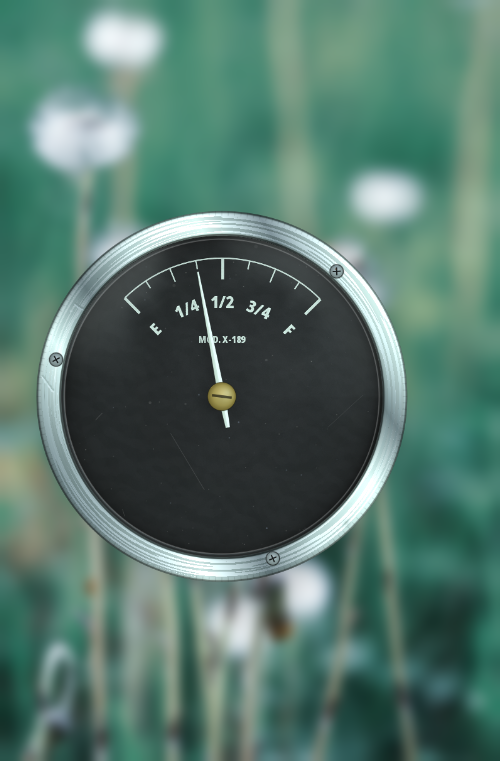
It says value=0.375
